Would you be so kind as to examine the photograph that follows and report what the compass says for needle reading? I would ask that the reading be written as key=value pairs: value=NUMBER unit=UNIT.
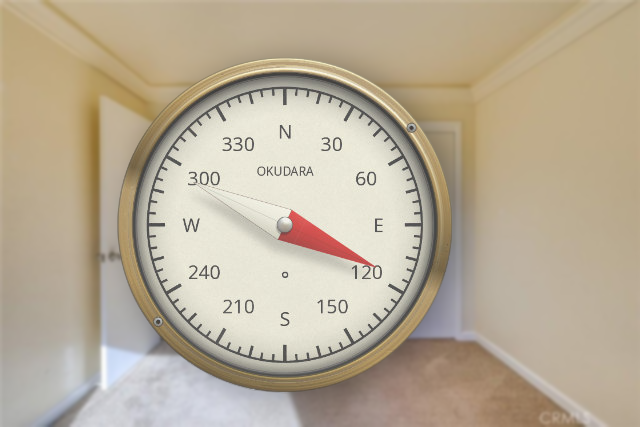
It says value=115 unit=°
